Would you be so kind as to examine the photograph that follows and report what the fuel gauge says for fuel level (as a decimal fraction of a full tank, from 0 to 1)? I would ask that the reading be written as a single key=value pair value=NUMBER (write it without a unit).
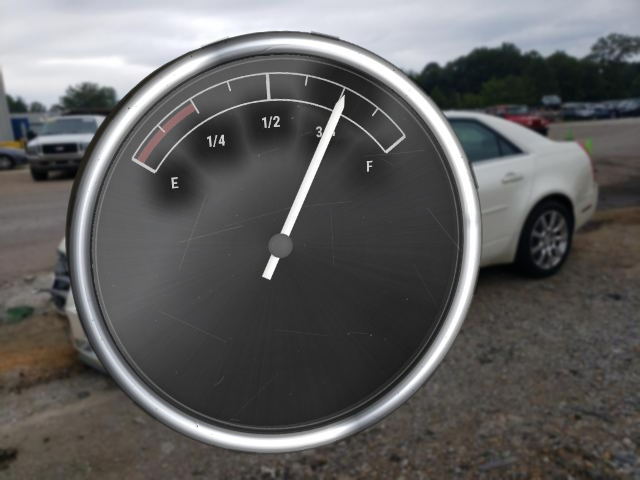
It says value=0.75
